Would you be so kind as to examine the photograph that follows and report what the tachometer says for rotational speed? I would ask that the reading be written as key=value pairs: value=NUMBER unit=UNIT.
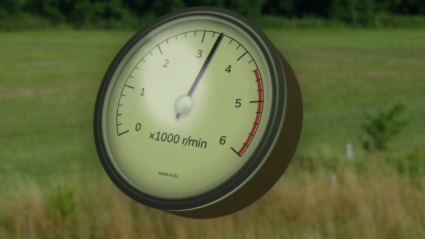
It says value=3400 unit=rpm
